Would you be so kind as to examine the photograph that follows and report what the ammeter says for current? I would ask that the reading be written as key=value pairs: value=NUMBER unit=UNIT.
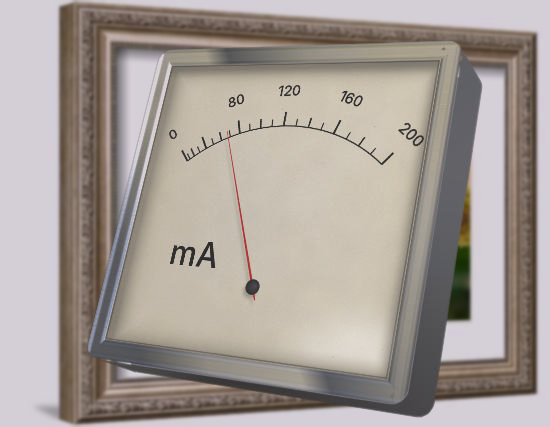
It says value=70 unit=mA
